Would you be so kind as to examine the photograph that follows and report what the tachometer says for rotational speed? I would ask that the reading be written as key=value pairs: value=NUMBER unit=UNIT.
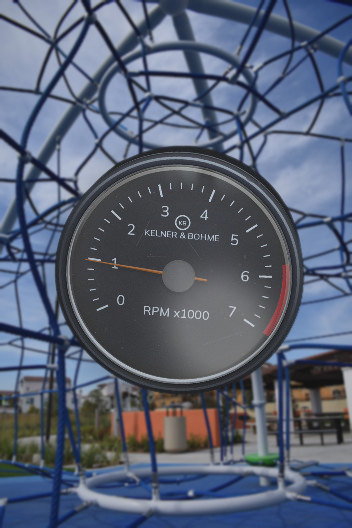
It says value=1000 unit=rpm
